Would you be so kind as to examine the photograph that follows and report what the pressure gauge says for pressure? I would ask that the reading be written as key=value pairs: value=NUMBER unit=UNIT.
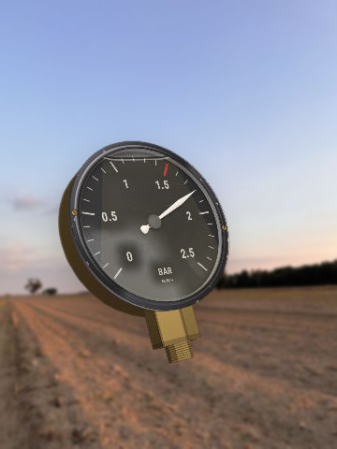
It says value=1.8 unit=bar
